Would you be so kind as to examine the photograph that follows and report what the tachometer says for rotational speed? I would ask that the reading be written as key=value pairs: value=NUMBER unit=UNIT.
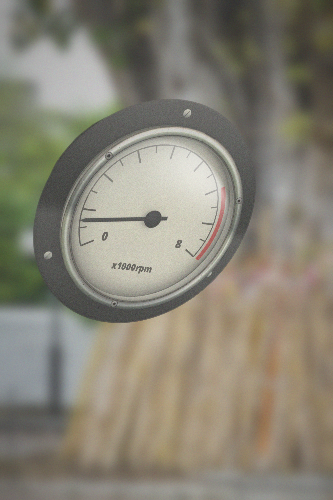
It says value=750 unit=rpm
